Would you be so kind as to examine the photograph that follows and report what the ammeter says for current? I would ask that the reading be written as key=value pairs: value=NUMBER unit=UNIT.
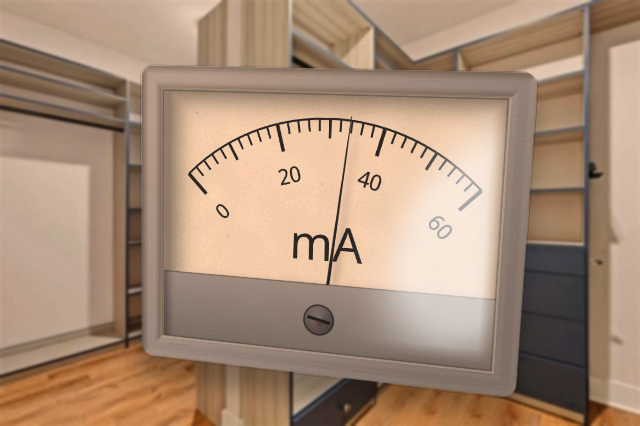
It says value=34 unit=mA
